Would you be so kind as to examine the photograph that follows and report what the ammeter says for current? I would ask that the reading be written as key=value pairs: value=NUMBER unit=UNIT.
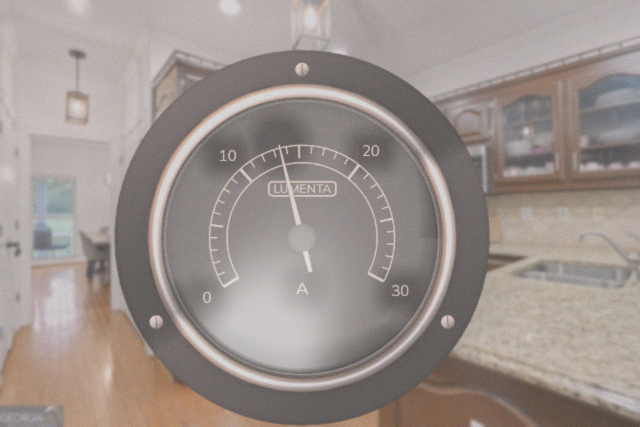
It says value=13.5 unit=A
